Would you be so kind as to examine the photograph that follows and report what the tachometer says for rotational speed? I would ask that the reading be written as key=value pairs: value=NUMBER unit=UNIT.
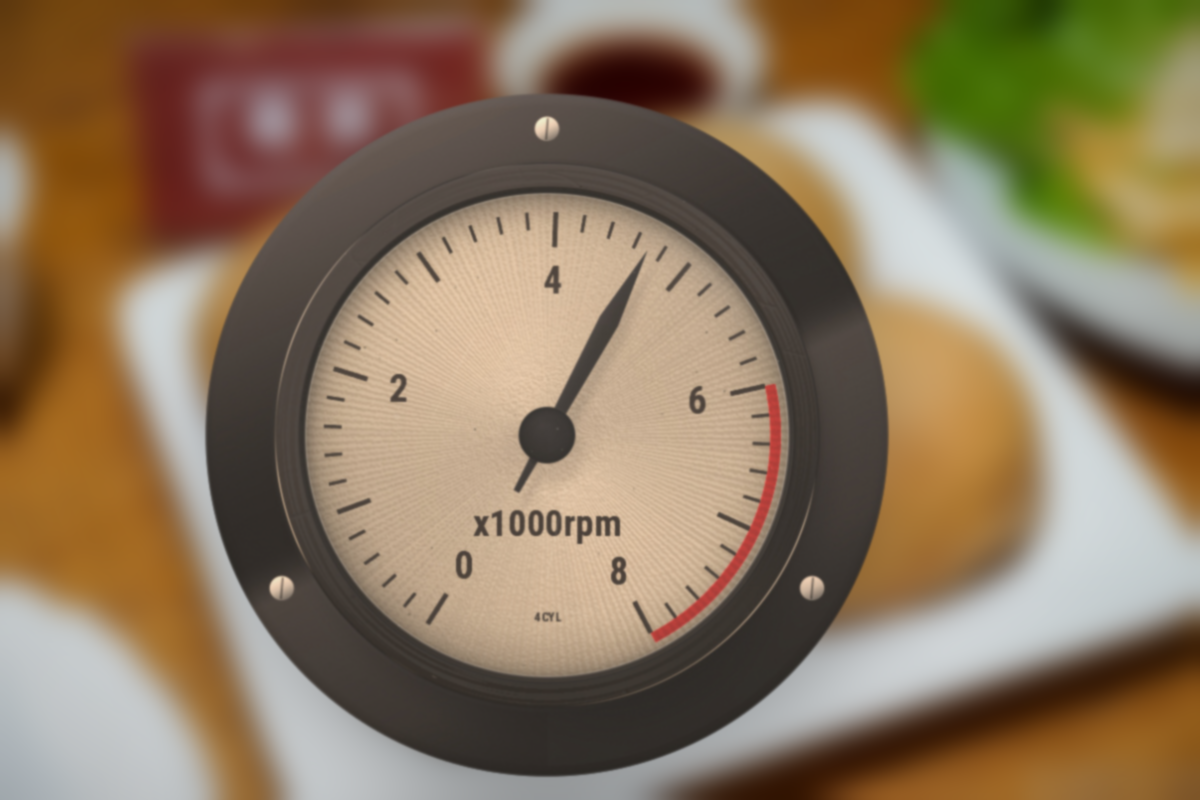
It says value=4700 unit=rpm
